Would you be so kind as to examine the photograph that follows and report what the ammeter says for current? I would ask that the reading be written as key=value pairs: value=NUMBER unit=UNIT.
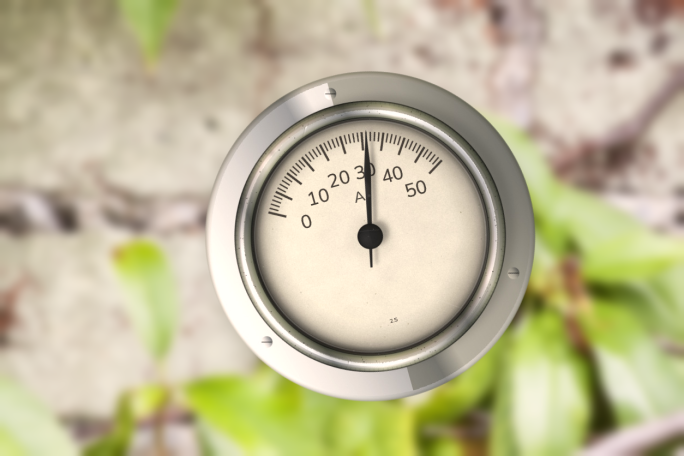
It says value=31 unit=A
